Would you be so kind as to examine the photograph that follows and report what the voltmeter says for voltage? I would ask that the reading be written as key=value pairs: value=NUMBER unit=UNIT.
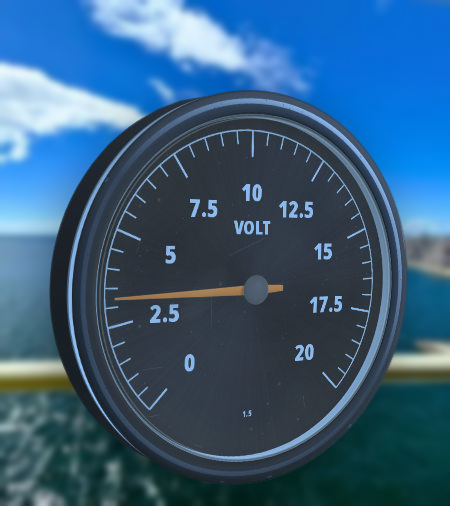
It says value=3.25 unit=V
